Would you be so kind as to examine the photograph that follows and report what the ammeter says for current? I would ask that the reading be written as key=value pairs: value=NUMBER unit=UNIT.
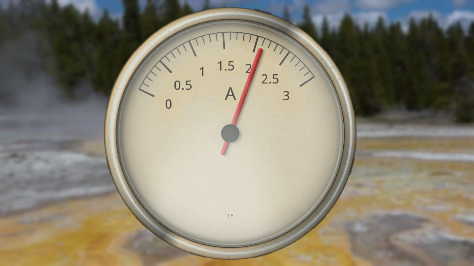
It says value=2.1 unit=A
